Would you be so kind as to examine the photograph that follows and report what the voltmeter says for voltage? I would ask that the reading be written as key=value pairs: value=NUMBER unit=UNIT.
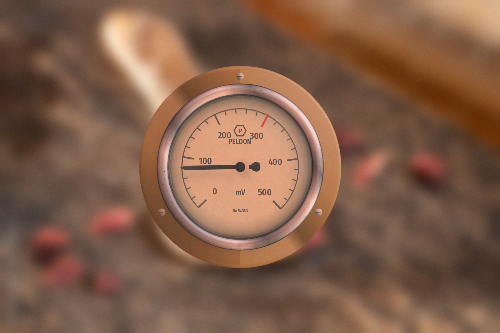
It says value=80 unit=mV
